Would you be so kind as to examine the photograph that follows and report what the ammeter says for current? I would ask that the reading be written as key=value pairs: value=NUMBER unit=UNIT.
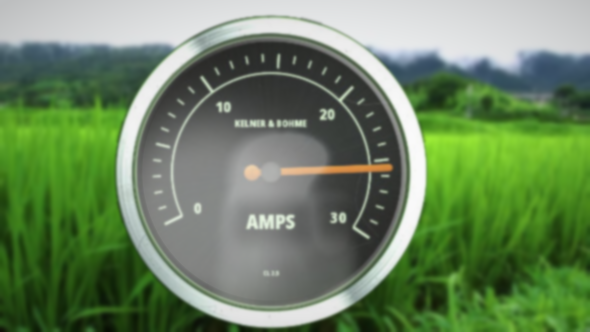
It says value=25.5 unit=A
